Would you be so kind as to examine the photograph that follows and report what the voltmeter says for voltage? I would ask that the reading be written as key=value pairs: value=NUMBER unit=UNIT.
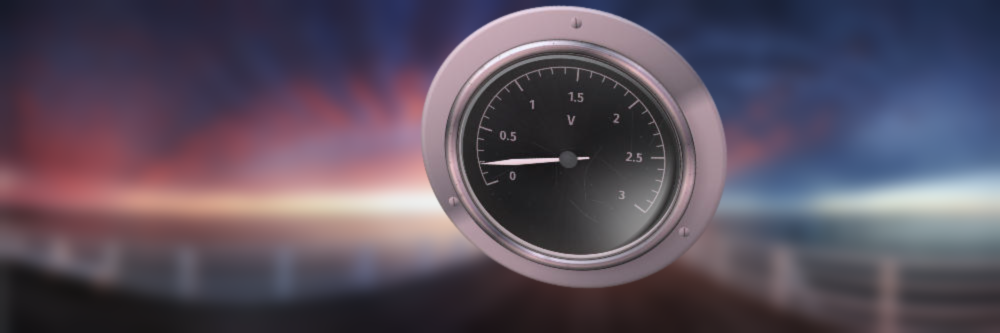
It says value=0.2 unit=V
